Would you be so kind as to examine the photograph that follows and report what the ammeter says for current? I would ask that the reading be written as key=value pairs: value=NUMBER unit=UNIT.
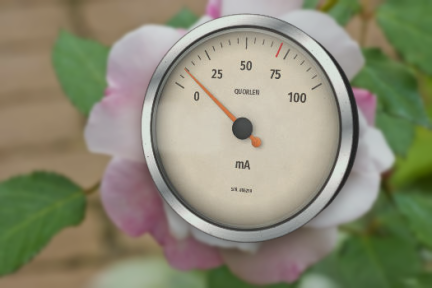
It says value=10 unit=mA
